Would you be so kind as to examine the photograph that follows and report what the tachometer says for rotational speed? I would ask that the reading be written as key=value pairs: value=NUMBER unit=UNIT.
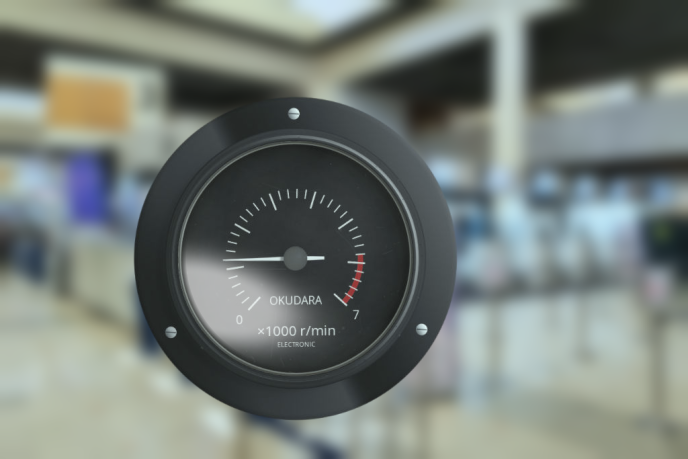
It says value=1200 unit=rpm
